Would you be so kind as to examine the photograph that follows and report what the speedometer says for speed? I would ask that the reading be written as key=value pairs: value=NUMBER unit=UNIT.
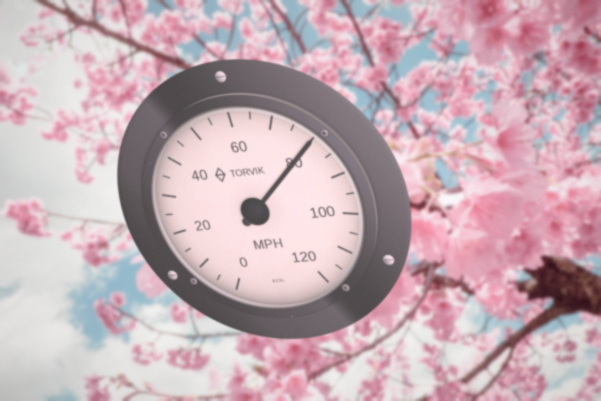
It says value=80 unit=mph
